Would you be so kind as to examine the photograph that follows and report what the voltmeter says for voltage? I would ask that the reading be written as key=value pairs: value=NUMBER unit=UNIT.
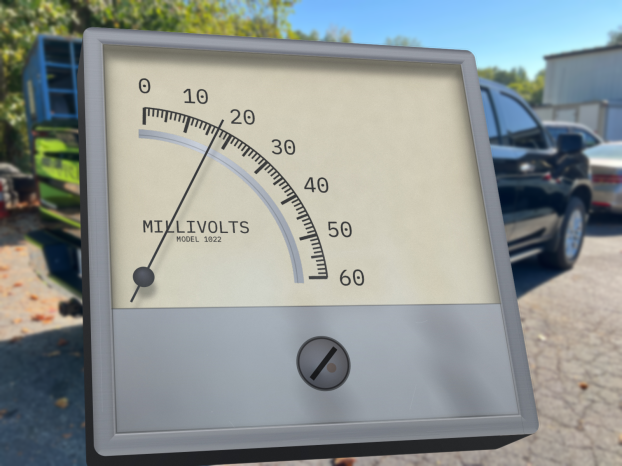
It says value=17 unit=mV
